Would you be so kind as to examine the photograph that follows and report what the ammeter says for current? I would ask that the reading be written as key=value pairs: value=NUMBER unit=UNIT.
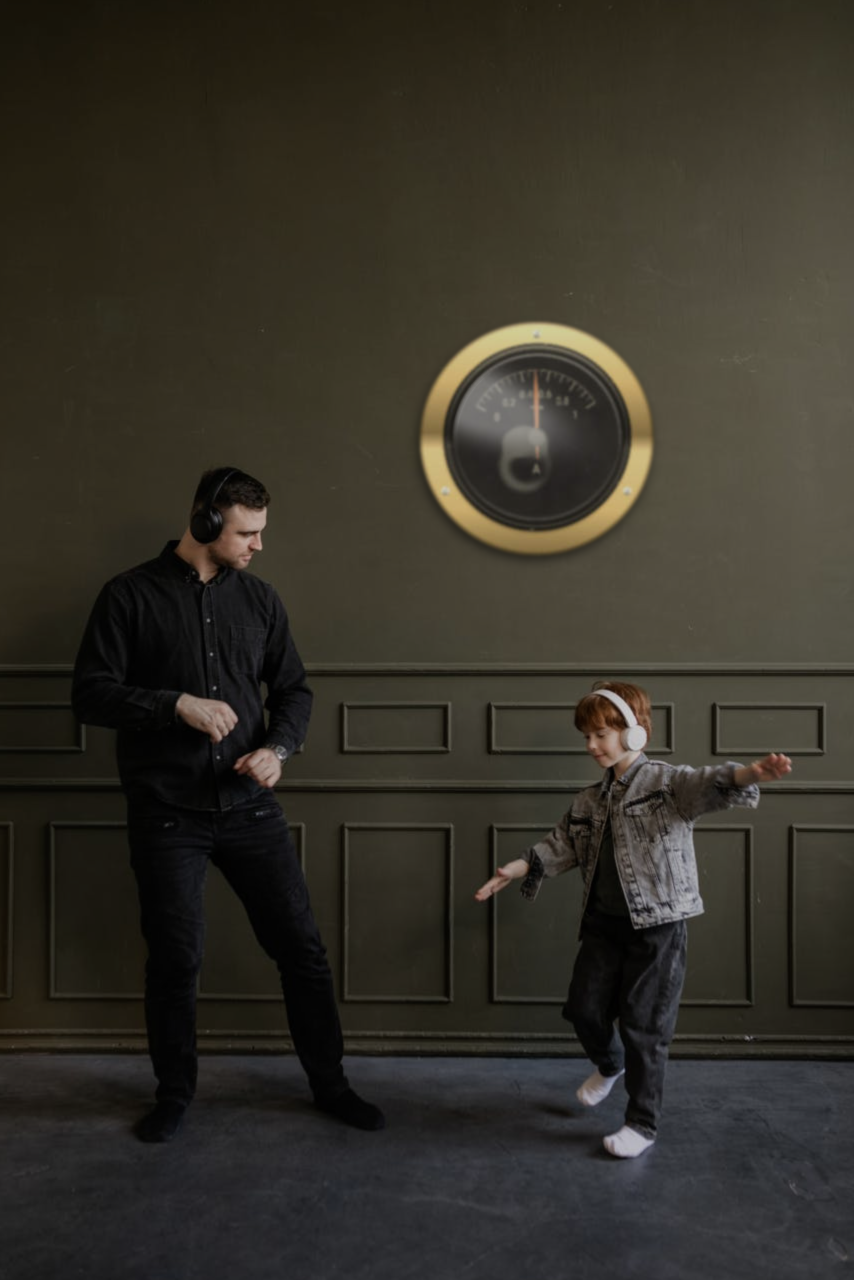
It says value=0.5 unit=A
